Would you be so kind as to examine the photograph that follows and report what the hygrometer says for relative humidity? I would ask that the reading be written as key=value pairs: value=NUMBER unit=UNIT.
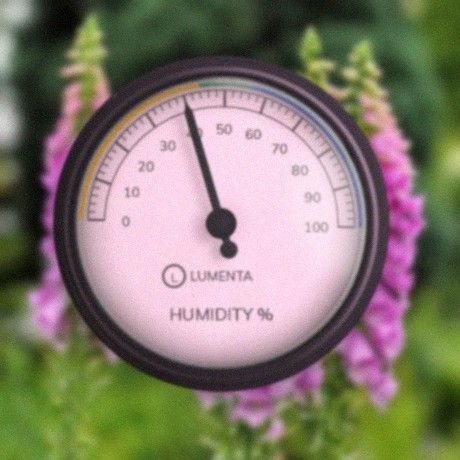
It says value=40 unit=%
